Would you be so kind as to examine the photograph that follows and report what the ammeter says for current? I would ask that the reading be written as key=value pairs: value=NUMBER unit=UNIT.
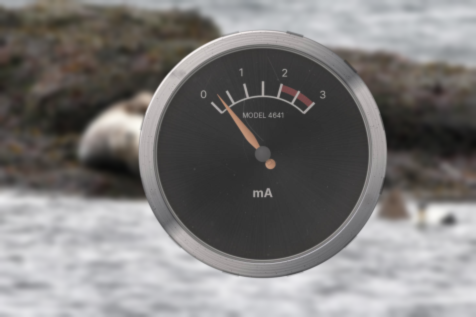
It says value=0.25 unit=mA
